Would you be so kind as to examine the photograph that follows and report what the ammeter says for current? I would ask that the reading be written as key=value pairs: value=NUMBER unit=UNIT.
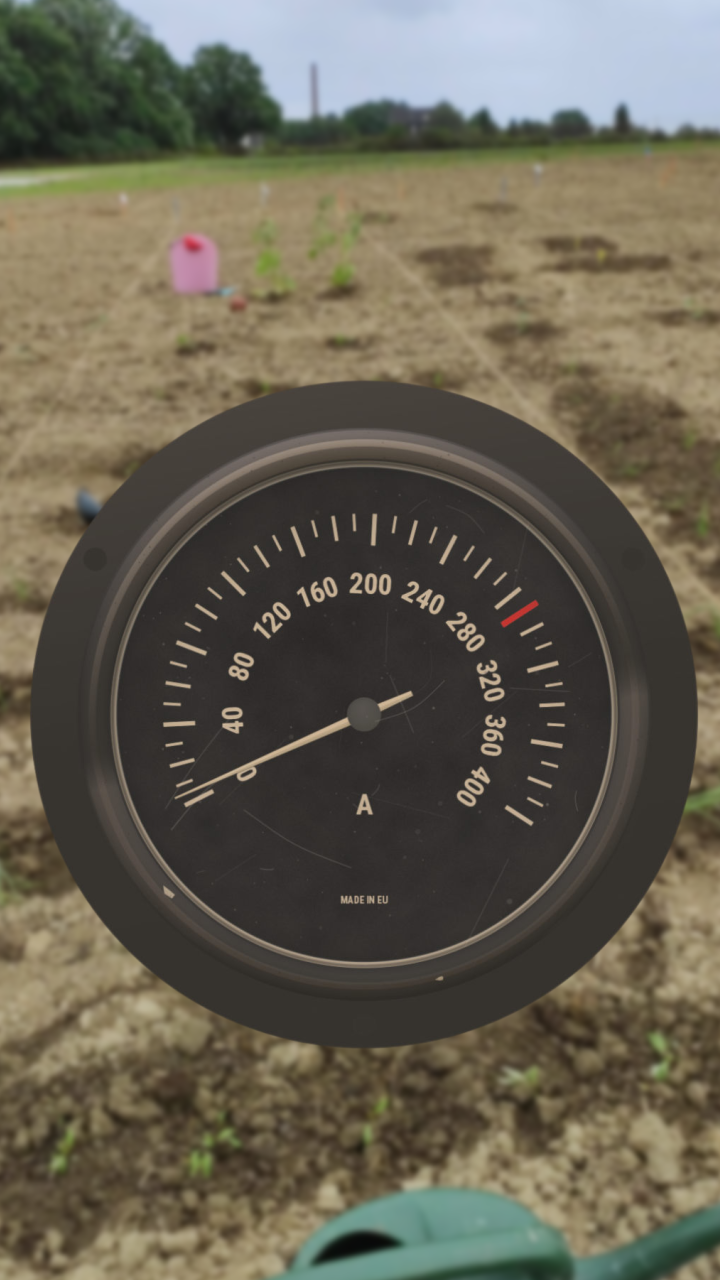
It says value=5 unit=A
